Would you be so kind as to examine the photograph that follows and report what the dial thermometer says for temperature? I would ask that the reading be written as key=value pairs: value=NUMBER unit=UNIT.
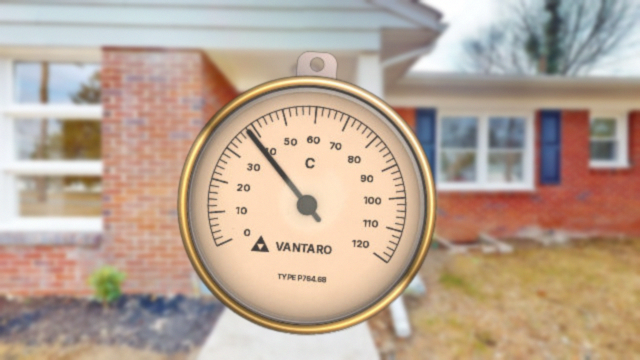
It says value=38 unit=°C
